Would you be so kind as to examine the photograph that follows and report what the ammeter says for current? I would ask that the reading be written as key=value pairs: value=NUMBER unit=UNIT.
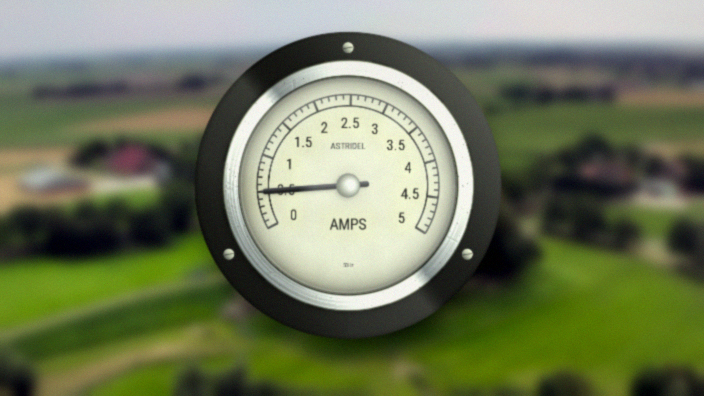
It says value=0.5 unit=A
